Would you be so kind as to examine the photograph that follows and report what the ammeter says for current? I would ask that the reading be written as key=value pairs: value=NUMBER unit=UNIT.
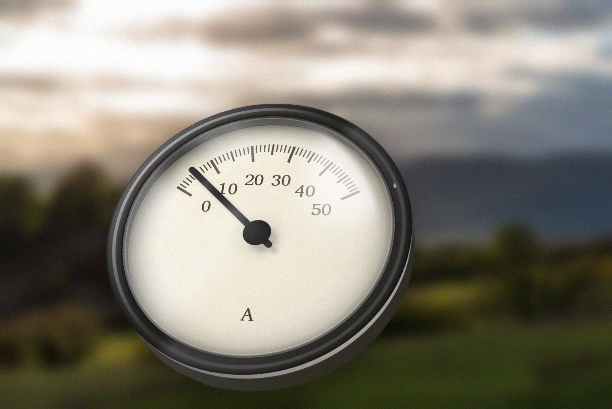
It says value=5 unit=A
